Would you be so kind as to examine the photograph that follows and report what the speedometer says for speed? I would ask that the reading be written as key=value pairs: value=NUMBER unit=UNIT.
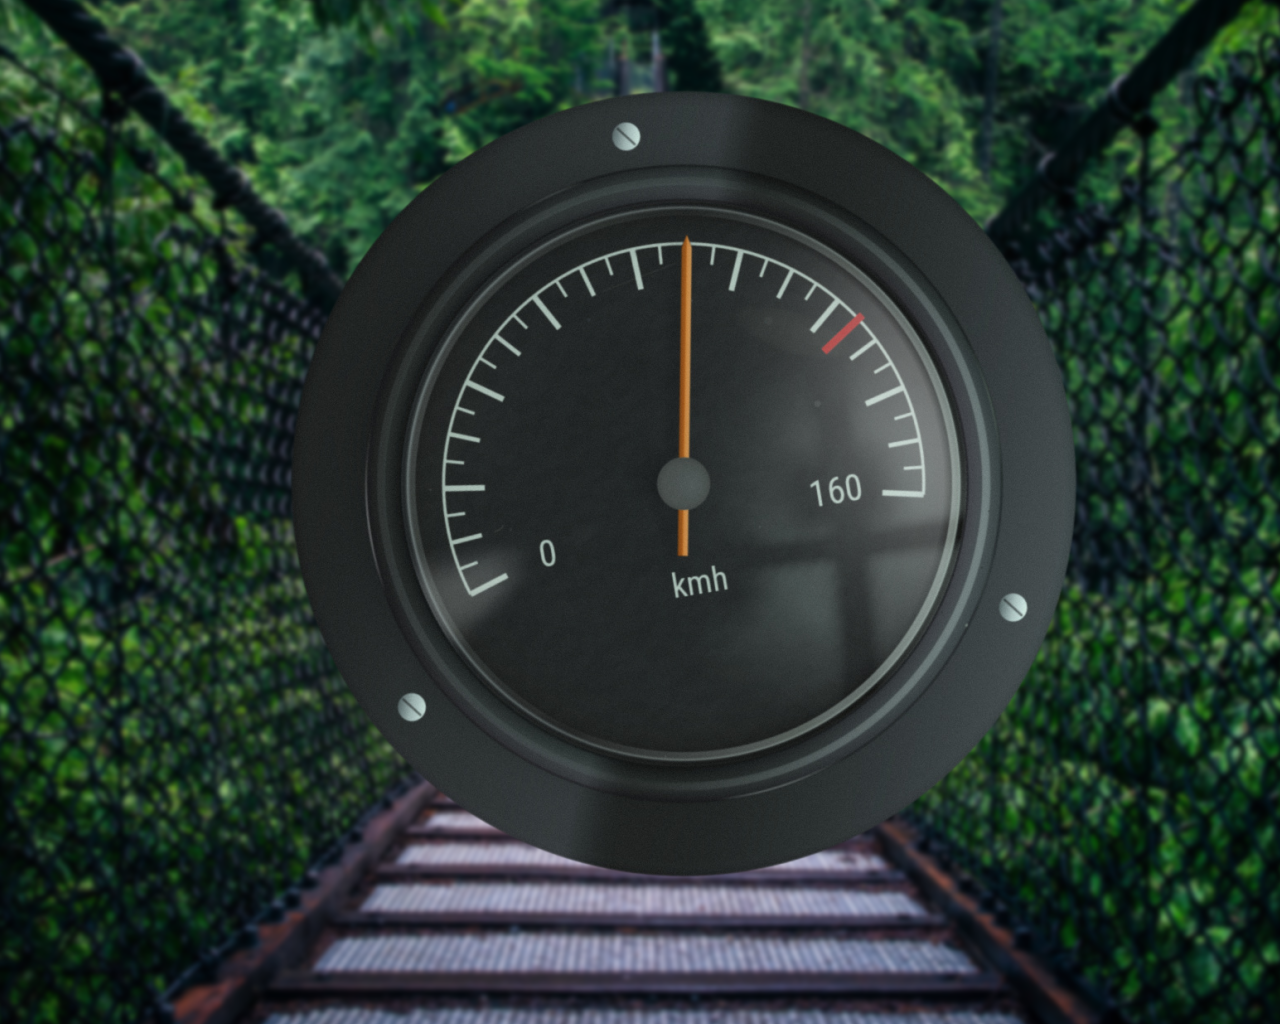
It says value=90 unit=km/h
